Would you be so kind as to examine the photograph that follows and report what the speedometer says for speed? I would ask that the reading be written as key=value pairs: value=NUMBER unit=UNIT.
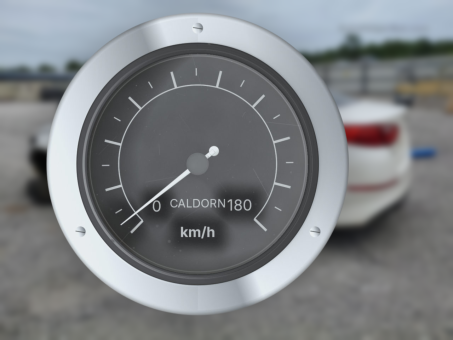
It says value=5 unit=km/h
